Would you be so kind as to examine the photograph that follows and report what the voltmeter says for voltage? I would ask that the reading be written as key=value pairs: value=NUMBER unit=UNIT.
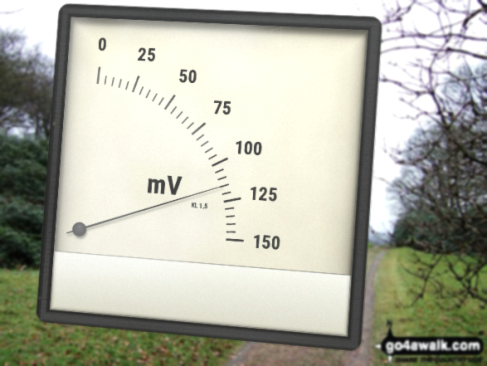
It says value=115 unit=mV
